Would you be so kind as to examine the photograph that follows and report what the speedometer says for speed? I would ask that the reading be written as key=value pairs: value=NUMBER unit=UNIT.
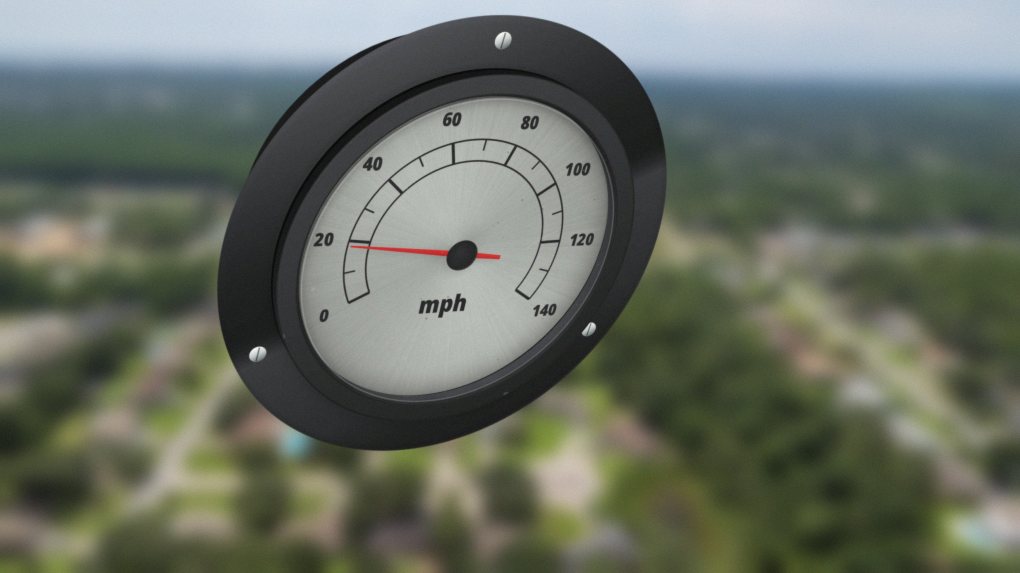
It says value=20 unit=mph
